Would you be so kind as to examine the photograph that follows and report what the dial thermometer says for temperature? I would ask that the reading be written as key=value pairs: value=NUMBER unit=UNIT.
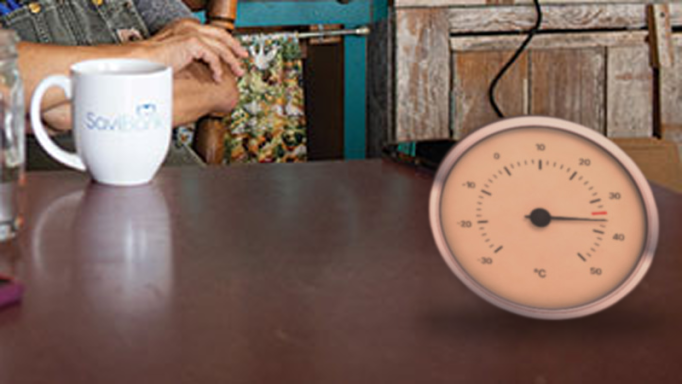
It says value=36 unit=°C
